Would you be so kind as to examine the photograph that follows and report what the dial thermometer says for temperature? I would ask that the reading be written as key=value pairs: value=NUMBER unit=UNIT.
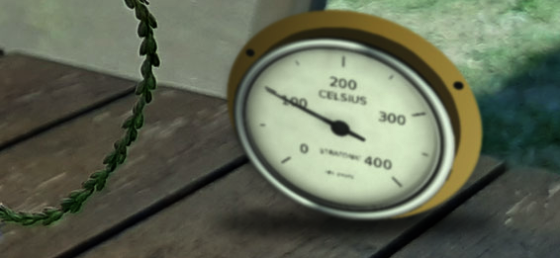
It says value=100 unit=°C
